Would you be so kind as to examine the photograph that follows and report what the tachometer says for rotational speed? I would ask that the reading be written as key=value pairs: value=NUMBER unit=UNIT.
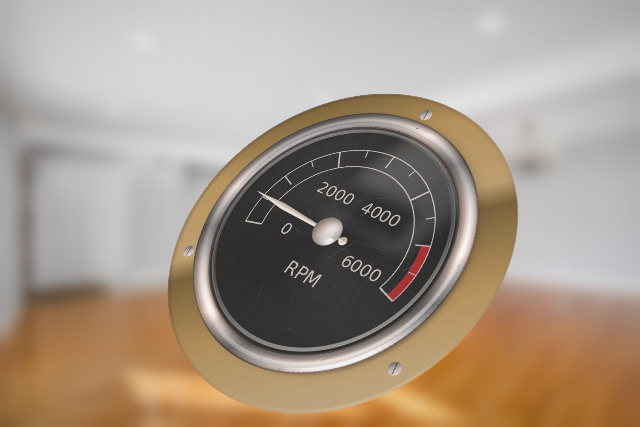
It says value=500 unit=rpm
